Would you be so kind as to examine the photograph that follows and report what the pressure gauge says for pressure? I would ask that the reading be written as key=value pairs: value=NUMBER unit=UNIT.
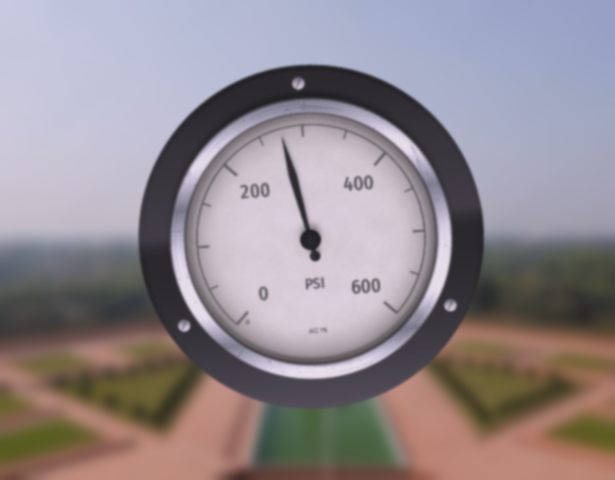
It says value=275 unit=psi
